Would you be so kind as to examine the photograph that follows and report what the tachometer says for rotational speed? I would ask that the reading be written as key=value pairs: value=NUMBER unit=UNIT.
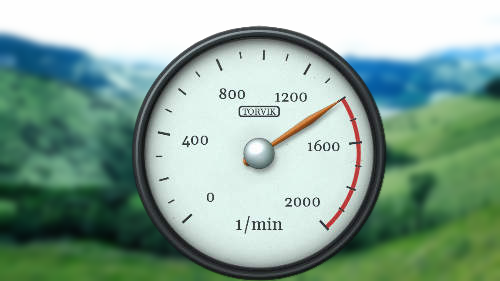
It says value=1400 unit=rpm
